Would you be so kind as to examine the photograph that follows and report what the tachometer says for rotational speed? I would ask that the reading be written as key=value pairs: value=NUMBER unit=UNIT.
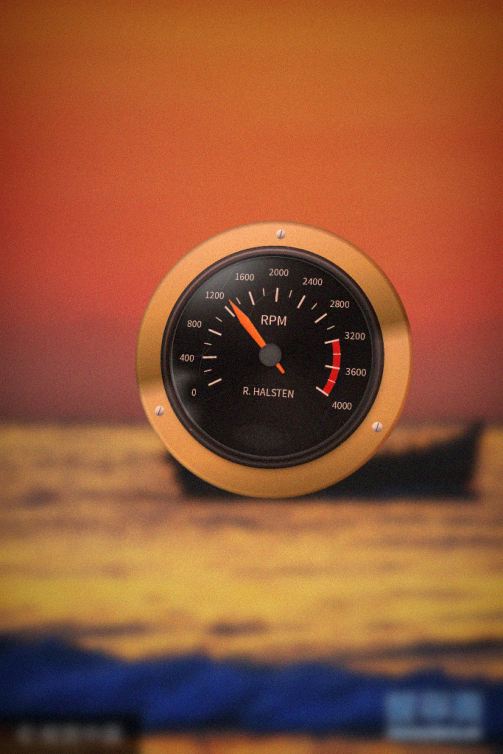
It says value=1300 unit=rpm
